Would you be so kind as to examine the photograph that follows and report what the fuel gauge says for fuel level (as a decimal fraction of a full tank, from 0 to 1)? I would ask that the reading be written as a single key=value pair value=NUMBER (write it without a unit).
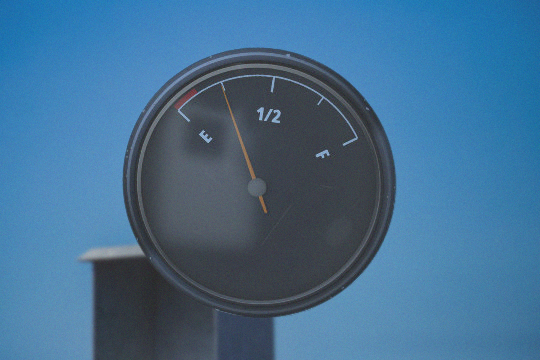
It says value=0.25
